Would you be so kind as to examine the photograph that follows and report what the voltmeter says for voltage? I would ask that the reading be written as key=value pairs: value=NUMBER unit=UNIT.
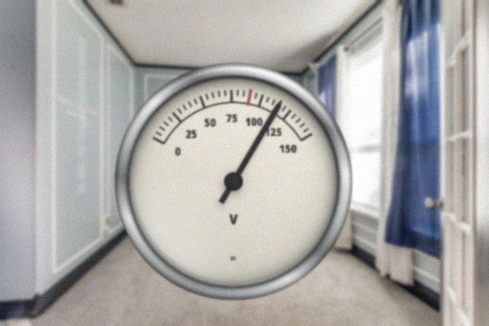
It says value=115 unit=V
